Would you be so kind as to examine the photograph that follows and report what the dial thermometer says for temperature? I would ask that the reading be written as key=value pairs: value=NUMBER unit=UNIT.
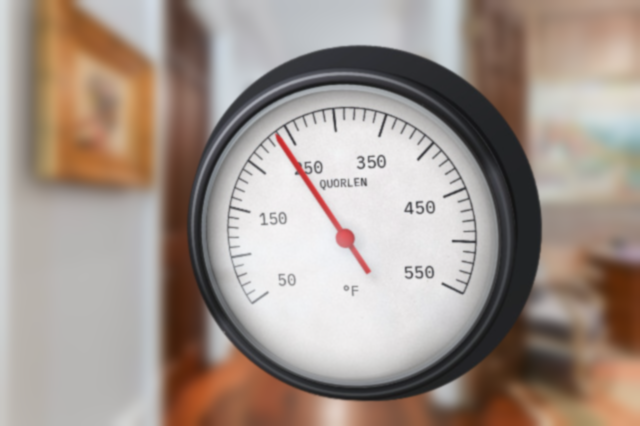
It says value=240 unit=°F
